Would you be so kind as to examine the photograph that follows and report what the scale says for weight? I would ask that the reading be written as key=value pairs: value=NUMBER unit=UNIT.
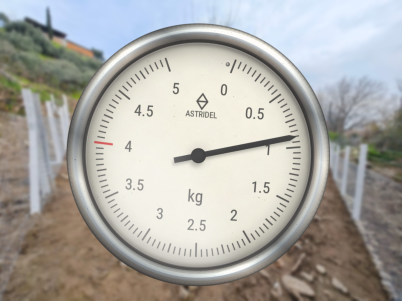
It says value=0.9 unit=kg
